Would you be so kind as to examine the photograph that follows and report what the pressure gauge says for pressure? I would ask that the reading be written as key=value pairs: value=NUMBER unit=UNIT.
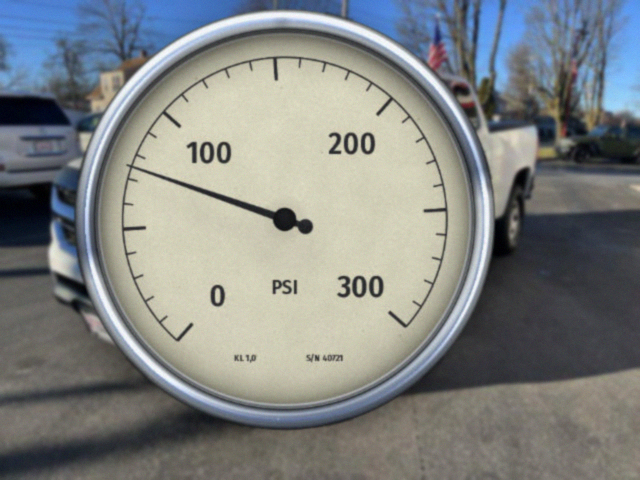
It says value=75 unit=psi
